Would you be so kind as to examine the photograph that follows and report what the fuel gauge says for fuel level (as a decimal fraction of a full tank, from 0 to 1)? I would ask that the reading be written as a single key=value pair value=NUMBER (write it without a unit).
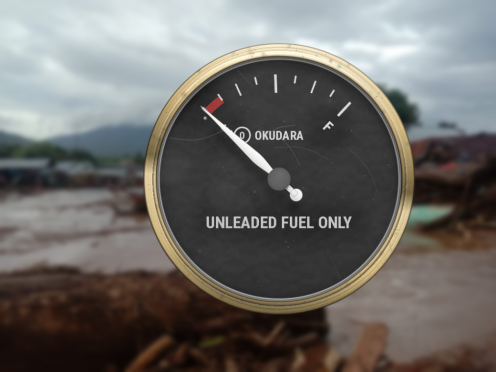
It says value=0
